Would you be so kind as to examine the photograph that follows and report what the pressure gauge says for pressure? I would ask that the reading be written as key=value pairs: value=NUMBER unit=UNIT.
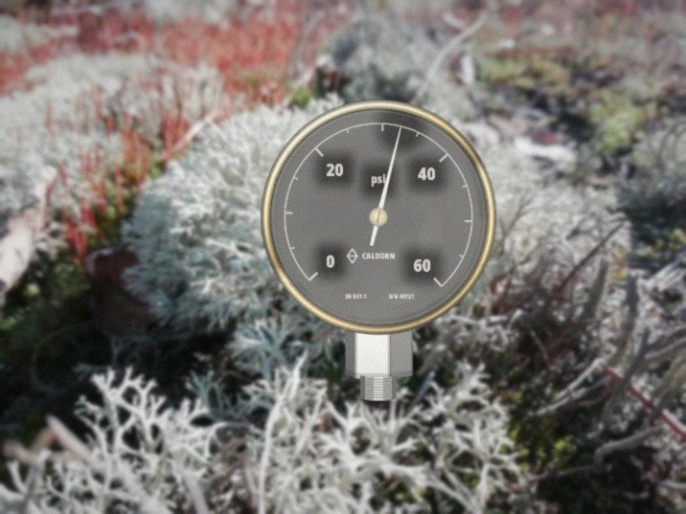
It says value=32.5 unit=psi
